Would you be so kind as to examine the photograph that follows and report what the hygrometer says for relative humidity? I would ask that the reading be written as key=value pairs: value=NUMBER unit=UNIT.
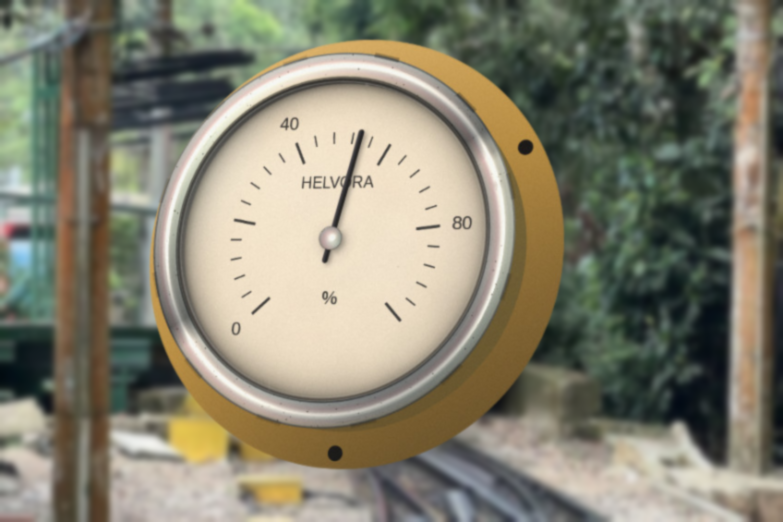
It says value=54 unit=%
